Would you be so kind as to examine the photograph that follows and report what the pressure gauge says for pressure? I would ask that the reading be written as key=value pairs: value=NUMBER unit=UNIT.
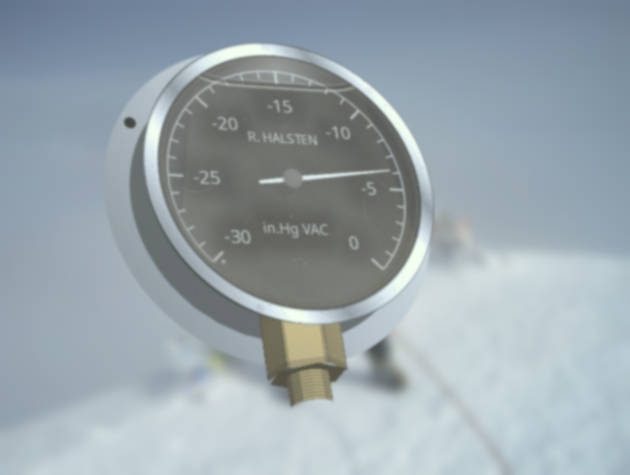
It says value=-6 unit=inHg
